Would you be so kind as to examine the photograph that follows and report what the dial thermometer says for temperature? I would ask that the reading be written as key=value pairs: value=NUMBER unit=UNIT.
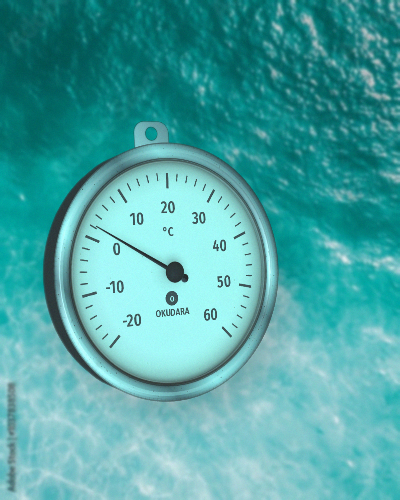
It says value=2 unit=°C
